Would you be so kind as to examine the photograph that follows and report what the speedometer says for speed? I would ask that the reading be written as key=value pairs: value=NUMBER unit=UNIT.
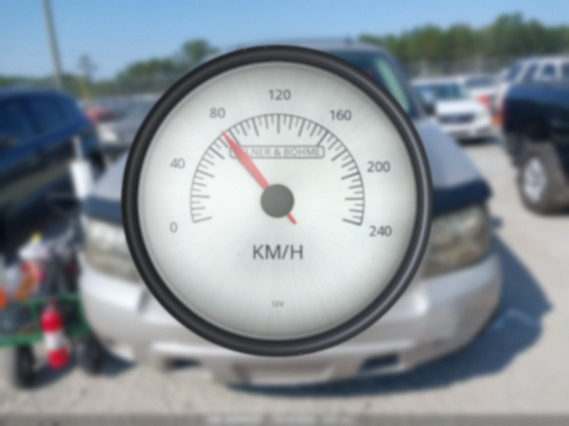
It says value=75 unit=km/h
